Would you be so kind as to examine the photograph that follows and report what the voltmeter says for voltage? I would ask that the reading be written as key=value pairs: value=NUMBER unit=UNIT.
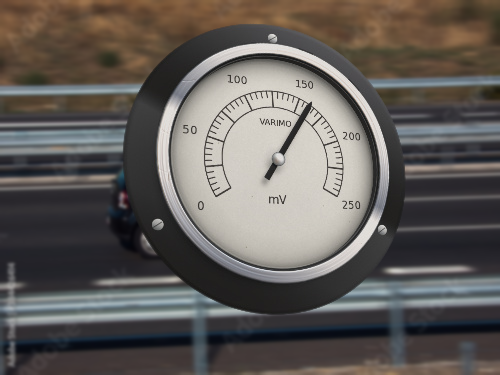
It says value=160 unit=mV
